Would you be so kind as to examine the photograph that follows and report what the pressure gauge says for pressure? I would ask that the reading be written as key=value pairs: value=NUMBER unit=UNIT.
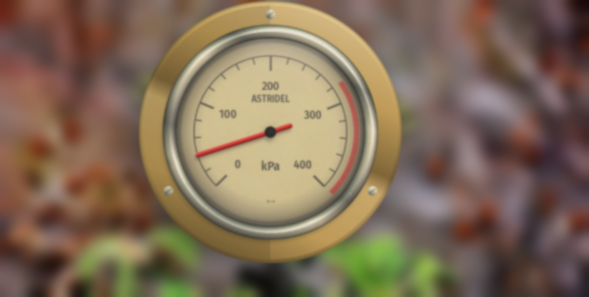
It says value=40 unit=kPa
